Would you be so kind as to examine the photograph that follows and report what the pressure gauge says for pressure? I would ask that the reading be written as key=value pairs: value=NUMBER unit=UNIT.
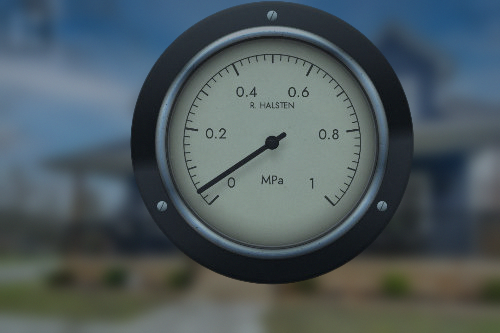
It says value=0.04 unit=MPa
